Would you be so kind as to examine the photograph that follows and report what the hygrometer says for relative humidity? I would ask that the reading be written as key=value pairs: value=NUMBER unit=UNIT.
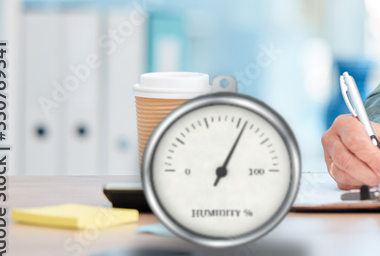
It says value=64 unit=%
